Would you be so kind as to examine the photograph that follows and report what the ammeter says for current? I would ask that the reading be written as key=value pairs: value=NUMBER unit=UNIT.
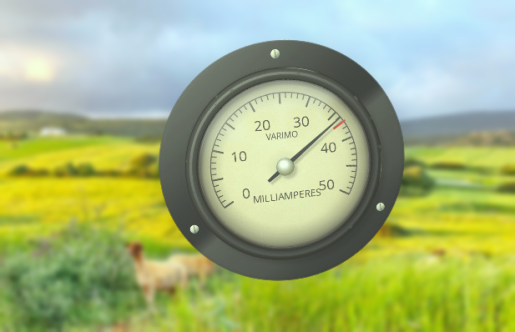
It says value=36 unit=mA
